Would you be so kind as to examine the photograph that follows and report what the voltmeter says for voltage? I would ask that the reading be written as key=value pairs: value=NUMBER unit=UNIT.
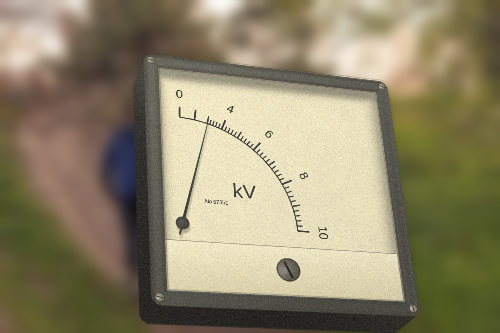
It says value=3 unit=kV
